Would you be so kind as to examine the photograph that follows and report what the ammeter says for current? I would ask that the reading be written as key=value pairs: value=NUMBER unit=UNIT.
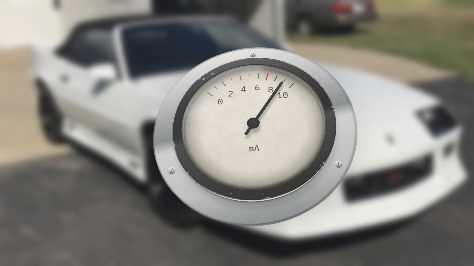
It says value=9 unit=mA
